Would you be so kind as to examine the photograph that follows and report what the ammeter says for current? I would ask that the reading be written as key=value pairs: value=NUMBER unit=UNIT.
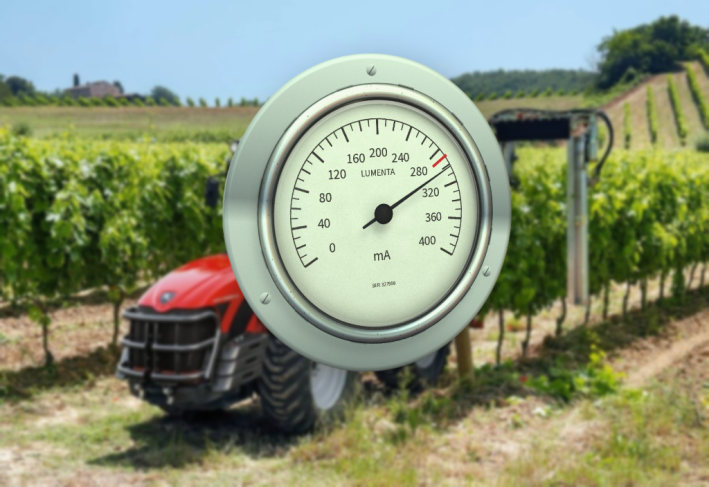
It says value=300 unit=mA
